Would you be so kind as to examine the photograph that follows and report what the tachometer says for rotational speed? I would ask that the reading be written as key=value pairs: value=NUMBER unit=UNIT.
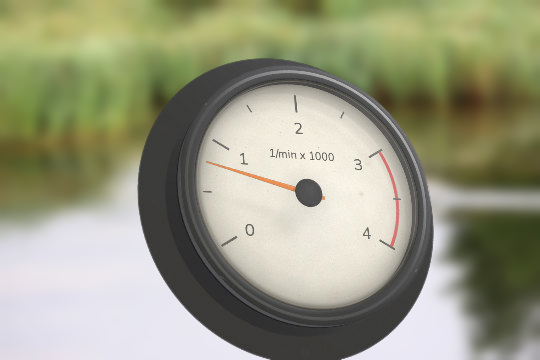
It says value=750 unit=rpm
